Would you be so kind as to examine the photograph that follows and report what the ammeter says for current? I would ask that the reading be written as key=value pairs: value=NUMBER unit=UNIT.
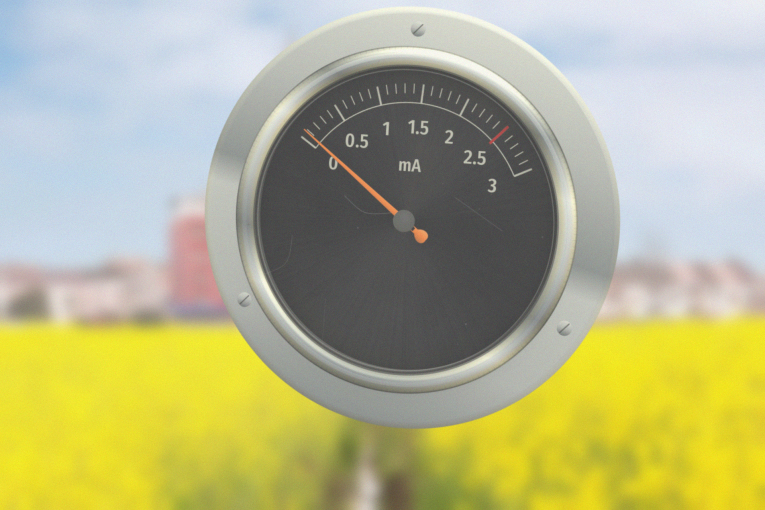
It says value=0.1 unit=mA
